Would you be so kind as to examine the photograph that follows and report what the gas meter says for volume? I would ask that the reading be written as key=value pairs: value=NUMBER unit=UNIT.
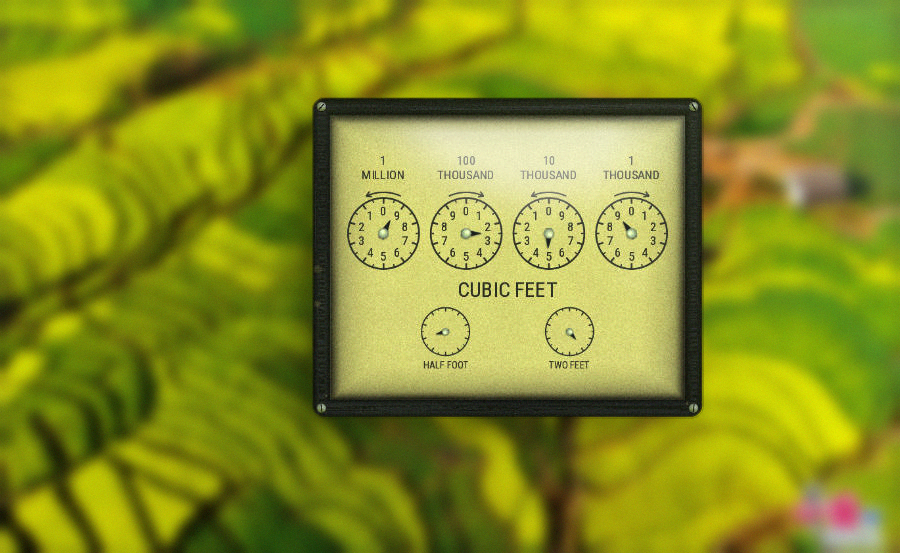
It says value=924900 unit=ft³
